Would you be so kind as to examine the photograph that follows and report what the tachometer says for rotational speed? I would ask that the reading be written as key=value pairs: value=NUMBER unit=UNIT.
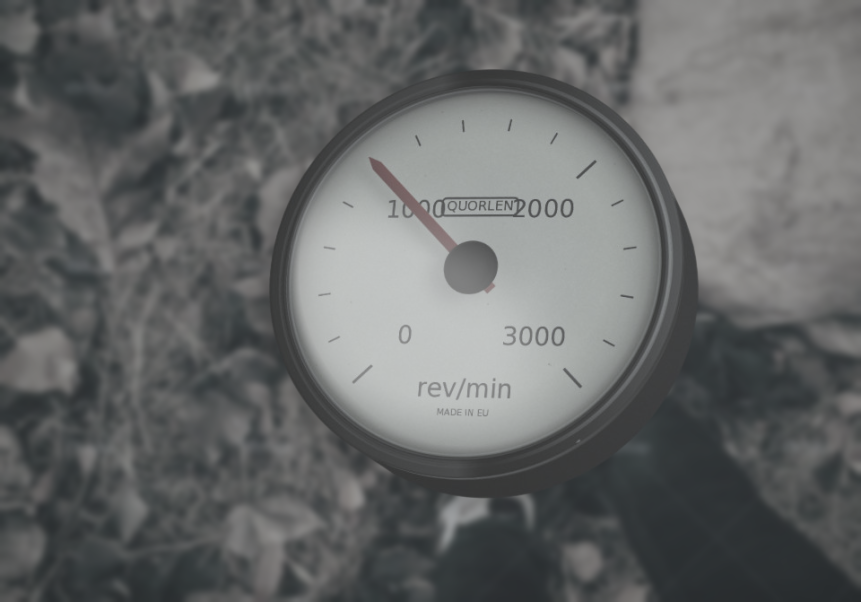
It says value=1000 unit=rpm
